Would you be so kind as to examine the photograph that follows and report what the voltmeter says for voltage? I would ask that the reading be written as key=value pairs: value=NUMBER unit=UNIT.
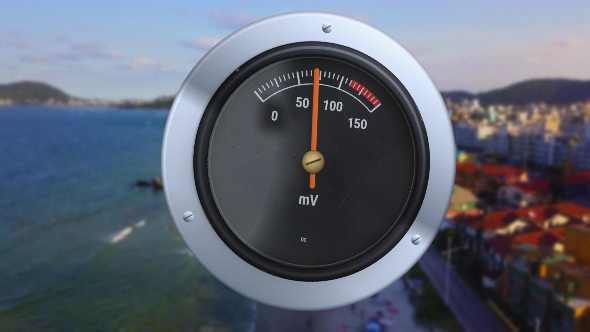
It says value=70 unit=mV
